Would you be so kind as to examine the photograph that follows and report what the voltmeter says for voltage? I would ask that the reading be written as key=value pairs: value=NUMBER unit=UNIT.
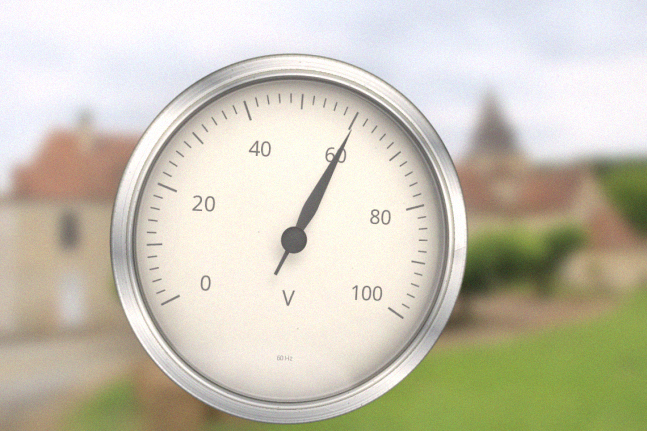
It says value=60 unit=V
